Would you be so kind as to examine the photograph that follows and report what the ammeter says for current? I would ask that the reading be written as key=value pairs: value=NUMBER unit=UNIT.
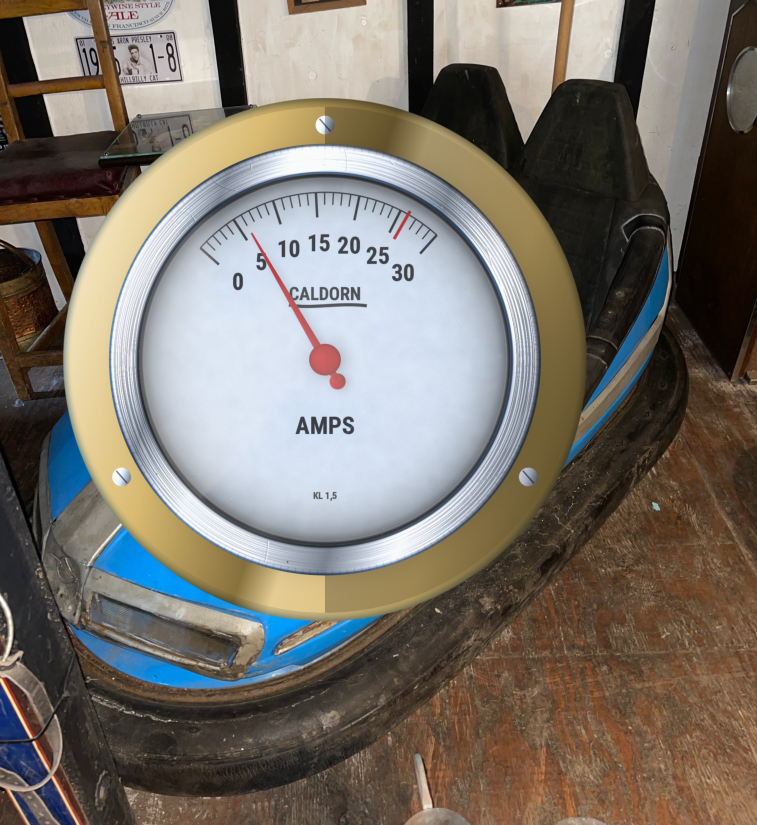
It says value=6 unit=A
